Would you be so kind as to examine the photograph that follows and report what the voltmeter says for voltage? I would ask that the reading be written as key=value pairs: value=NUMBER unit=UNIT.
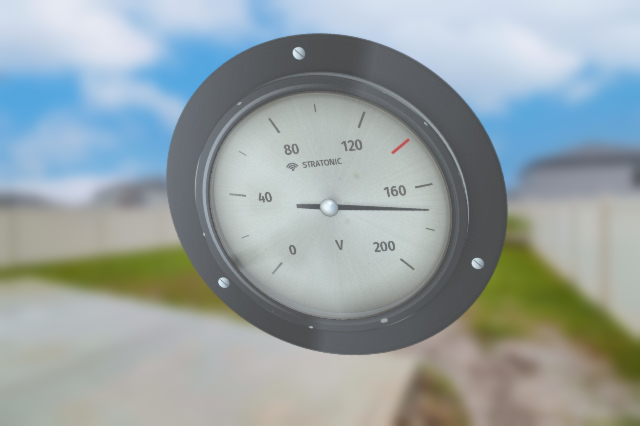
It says value=170 unit=V
